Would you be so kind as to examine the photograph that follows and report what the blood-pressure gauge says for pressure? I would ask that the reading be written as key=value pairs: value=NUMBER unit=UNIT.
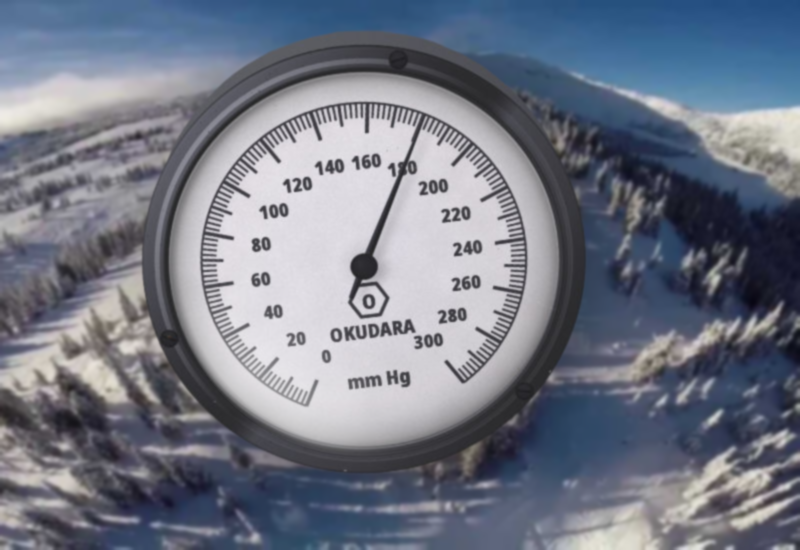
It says value=180 unit=mmHg
